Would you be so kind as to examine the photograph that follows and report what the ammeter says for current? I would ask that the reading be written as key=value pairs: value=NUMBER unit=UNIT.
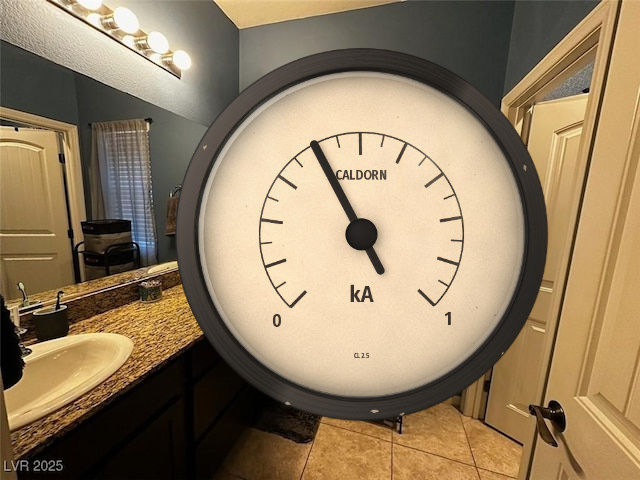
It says value=0.4 unit=kA
